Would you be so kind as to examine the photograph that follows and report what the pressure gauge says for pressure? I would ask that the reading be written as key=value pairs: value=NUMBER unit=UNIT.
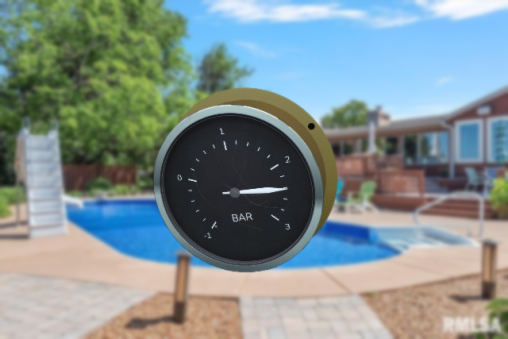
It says value=2.4 unit=bar
